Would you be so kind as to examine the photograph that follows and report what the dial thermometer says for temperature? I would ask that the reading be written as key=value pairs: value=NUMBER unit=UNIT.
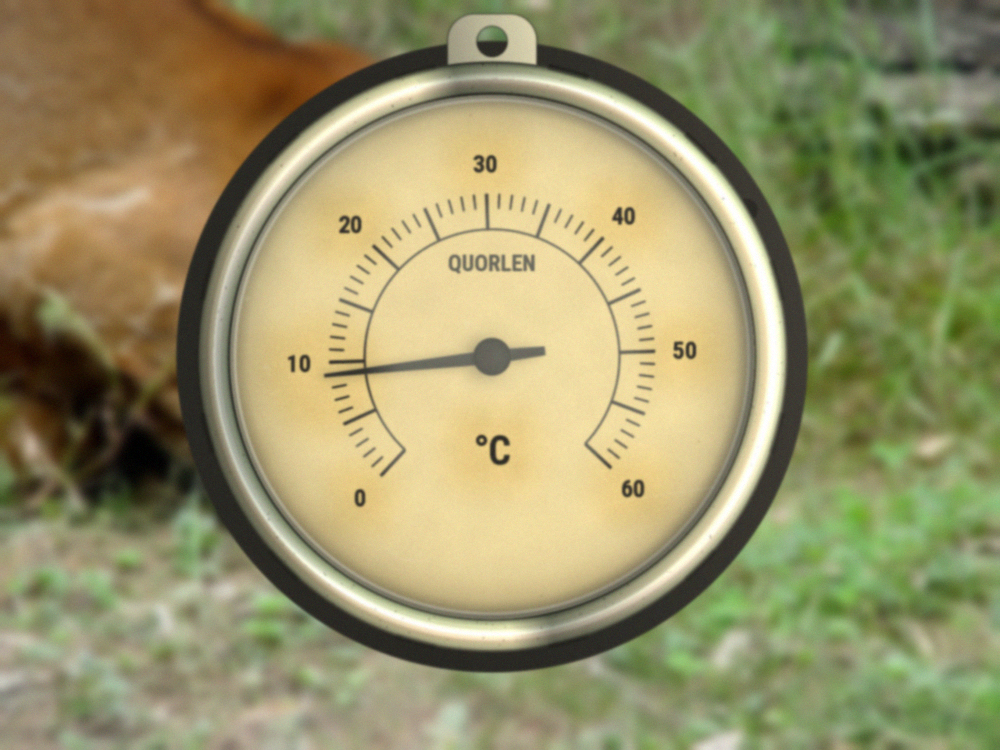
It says value=9 unit=°C
